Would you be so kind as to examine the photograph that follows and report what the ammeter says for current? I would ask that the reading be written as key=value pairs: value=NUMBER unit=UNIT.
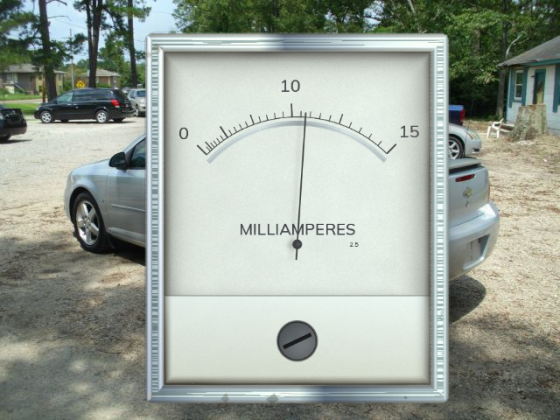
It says value=10.75 unit=mA
